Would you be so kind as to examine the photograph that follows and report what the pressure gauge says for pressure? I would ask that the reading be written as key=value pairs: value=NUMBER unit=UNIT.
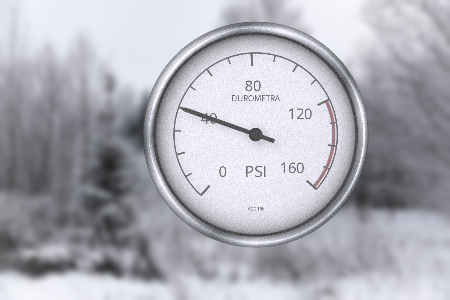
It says value=40 unit=psi
